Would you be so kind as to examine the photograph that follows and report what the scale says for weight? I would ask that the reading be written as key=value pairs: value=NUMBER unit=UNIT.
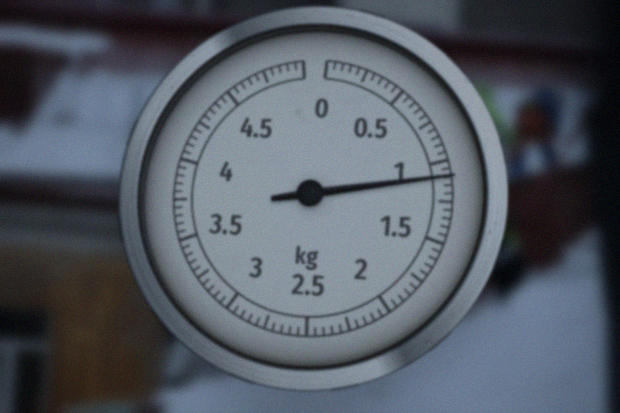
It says value=1.1 unit=kg
